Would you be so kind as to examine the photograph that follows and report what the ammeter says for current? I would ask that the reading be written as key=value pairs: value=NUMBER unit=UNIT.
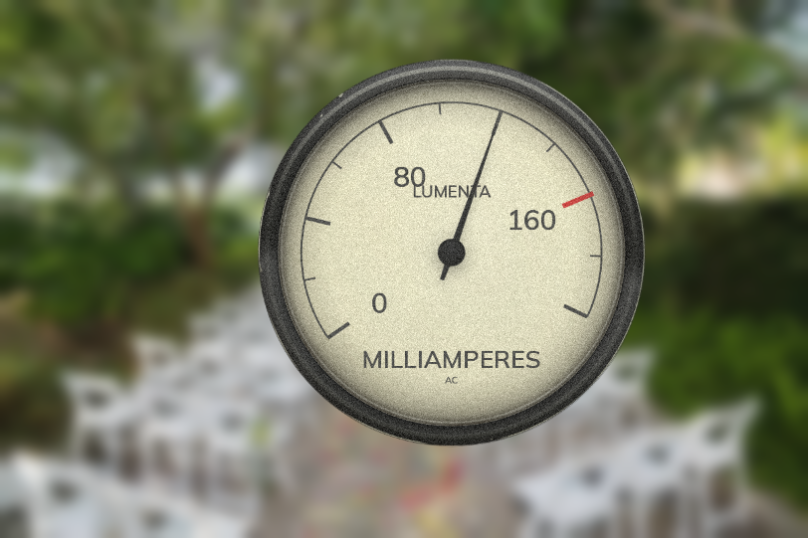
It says value=120 unit=mA
